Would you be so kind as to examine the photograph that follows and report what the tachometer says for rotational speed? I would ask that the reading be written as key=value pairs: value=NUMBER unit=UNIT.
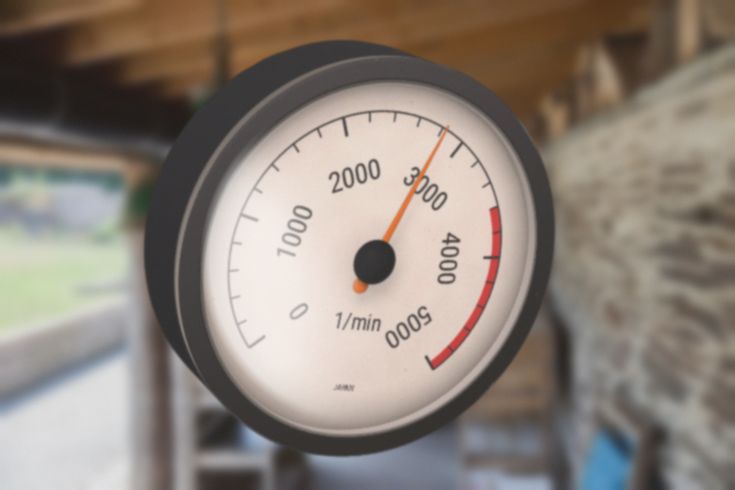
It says value=2800 unit=rpm
